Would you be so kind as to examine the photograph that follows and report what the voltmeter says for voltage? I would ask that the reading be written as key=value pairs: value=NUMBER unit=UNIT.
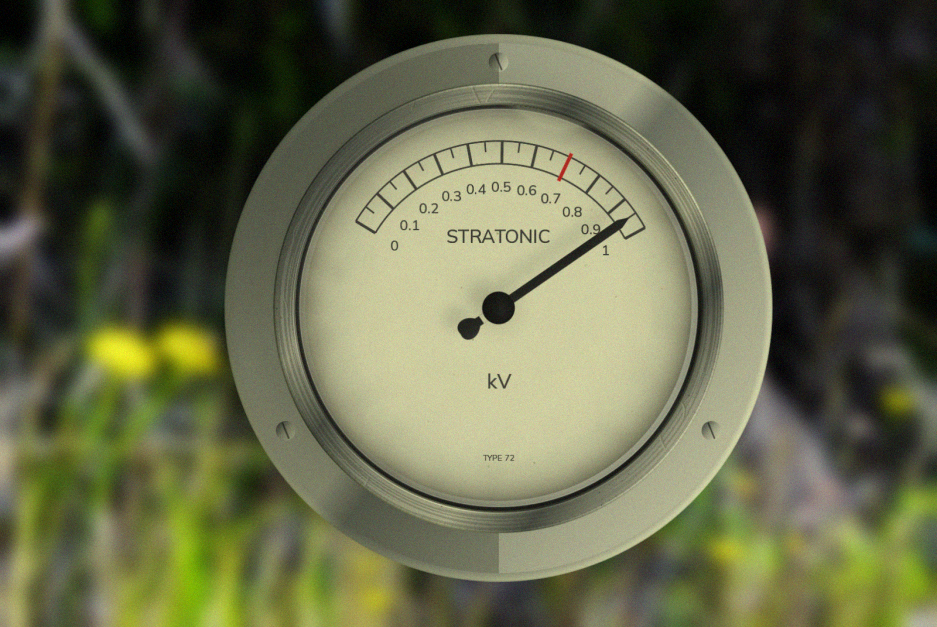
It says value=0.95 unit=kV
